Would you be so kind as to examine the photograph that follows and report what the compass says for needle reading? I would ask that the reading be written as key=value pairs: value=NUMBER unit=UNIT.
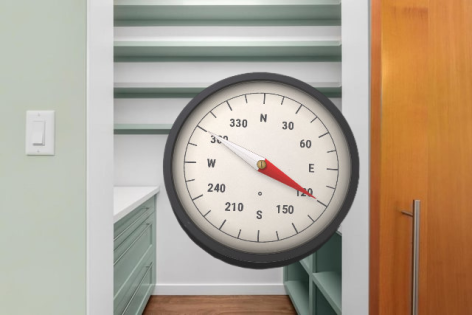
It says value=120 unit=°
